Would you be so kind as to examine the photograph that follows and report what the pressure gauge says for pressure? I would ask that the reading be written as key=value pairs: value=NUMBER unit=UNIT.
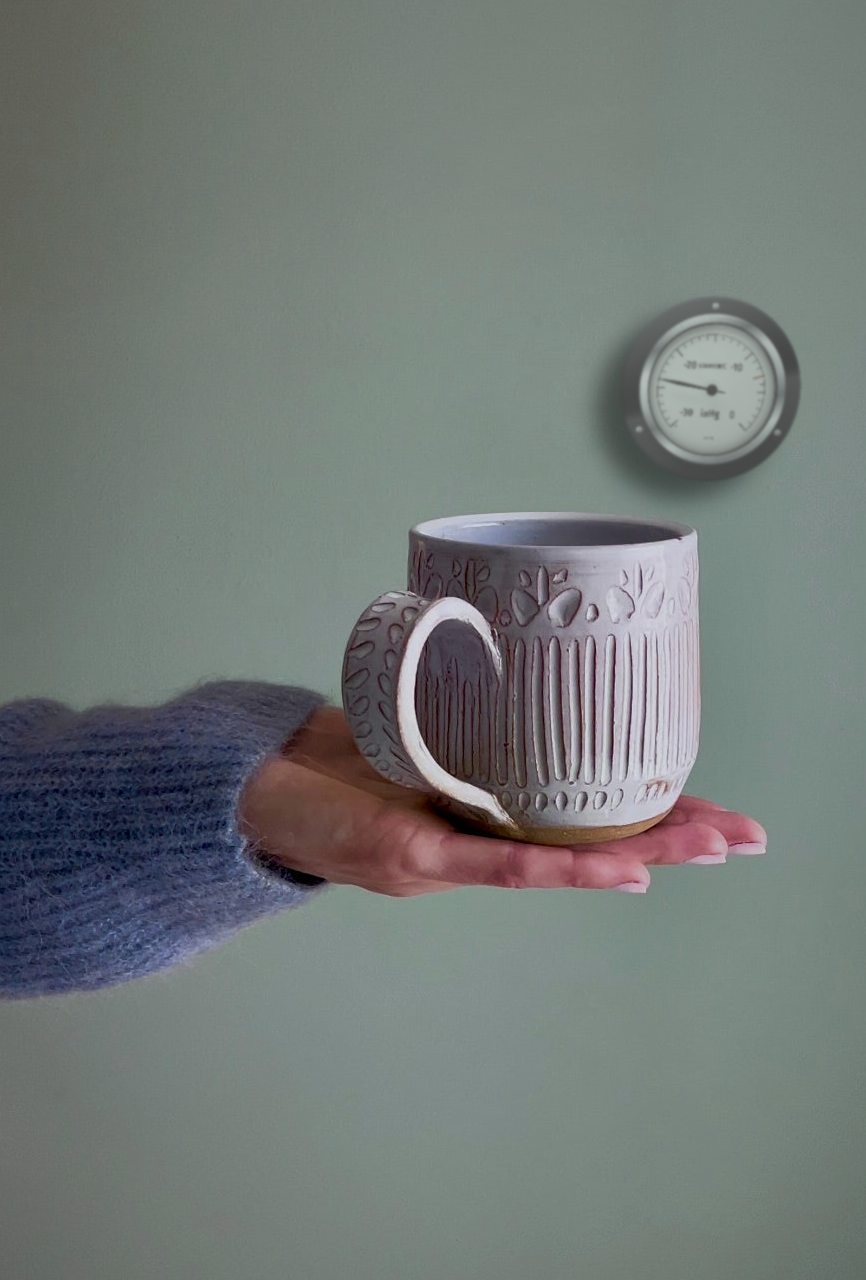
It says value=-24 unit=inHg
